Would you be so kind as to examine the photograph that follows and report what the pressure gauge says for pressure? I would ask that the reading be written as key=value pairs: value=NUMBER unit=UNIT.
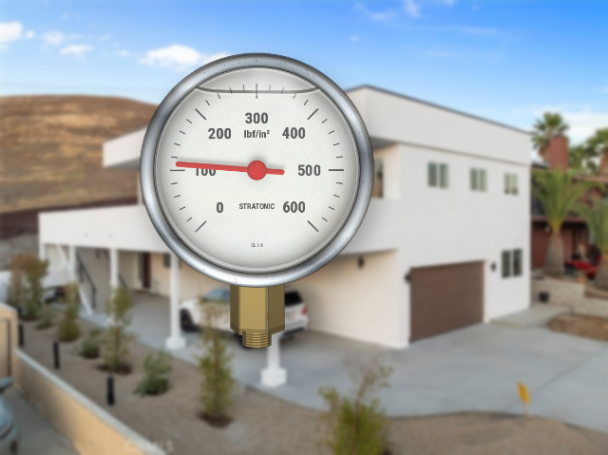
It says value=110 unit=psi
